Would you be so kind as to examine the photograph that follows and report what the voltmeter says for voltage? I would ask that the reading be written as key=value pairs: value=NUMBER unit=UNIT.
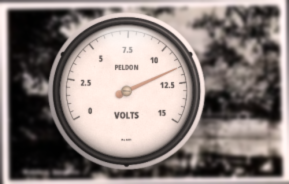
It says value=11.5 unit=V
